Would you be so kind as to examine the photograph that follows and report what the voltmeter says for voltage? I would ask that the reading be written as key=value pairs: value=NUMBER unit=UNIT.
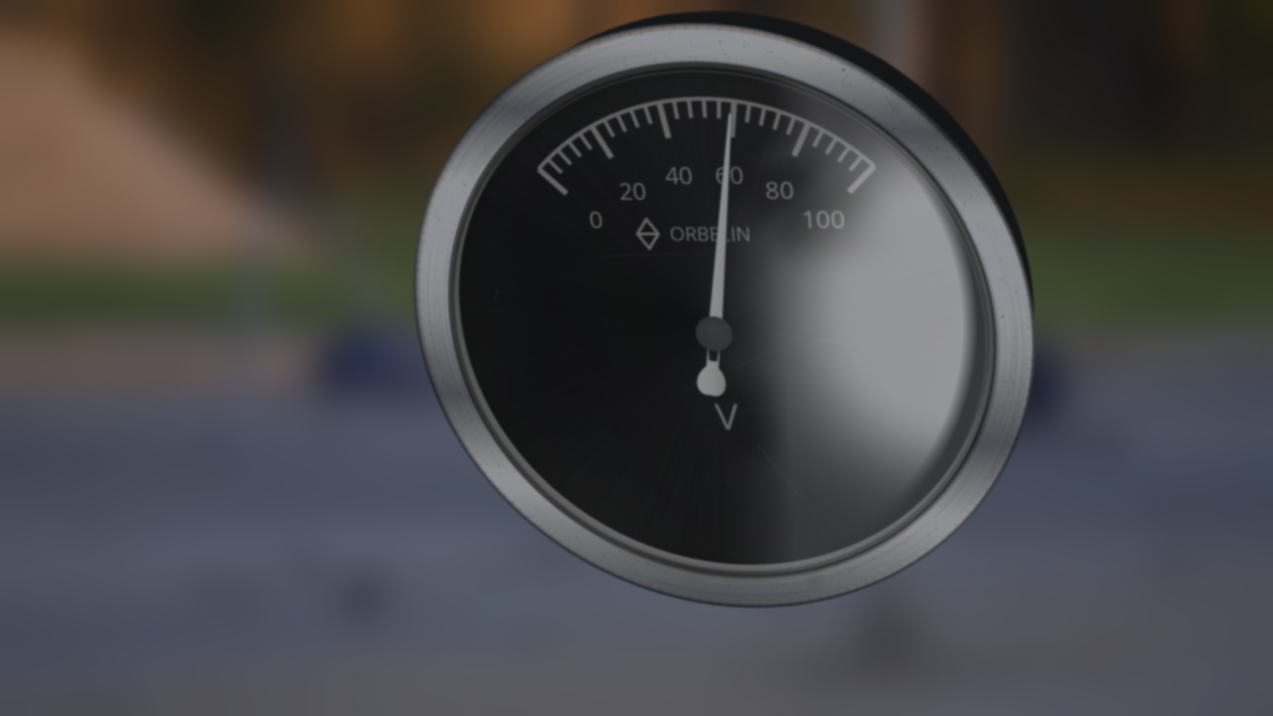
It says value=60 unit=V
